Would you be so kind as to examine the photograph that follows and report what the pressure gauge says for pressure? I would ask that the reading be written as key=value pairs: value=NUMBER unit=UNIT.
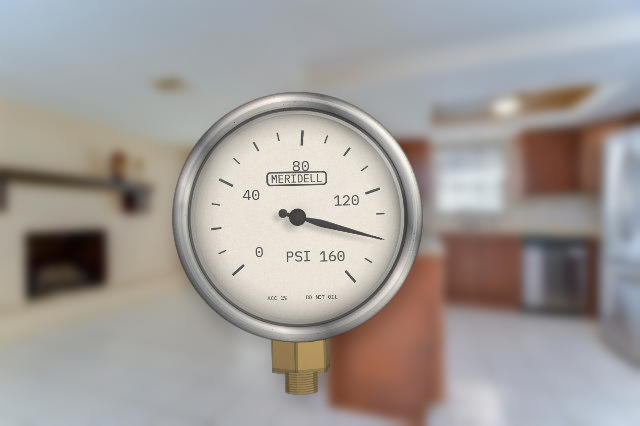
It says value=140 unit=psi
